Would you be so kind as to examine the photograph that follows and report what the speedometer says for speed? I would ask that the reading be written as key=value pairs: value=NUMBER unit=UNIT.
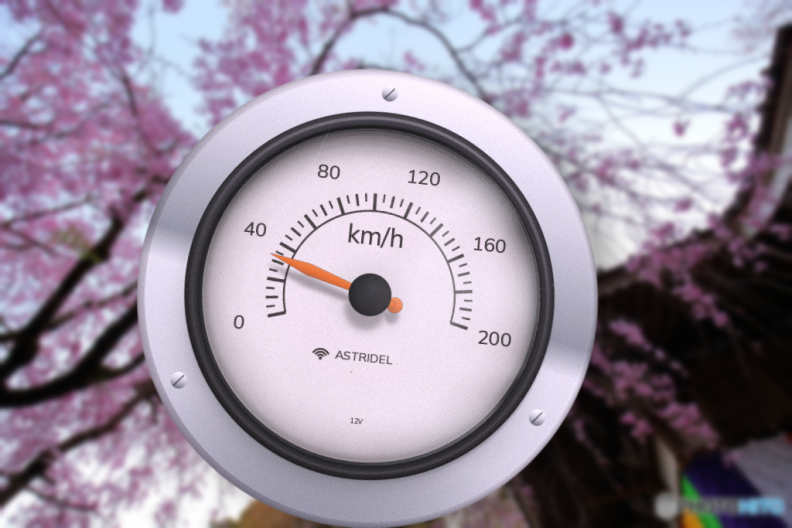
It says value=32.5 unit=km/h
